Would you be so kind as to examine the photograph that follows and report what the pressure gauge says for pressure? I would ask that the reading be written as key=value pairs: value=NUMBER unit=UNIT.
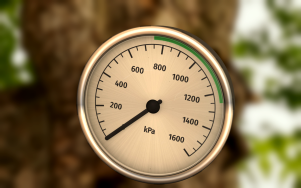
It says value=0 unit=kPa
